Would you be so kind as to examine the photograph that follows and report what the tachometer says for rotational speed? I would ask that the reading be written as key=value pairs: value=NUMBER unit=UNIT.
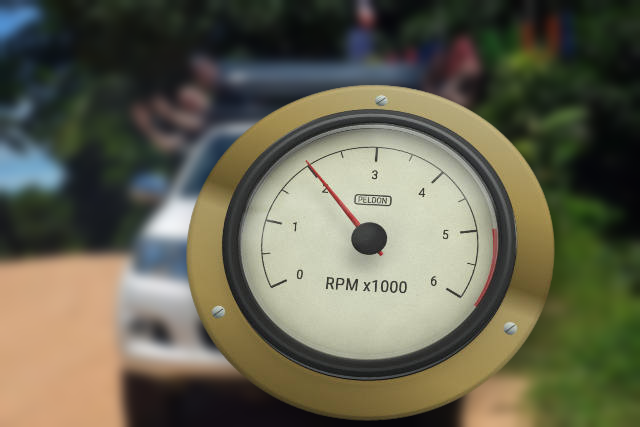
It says value=2000 unit=rpm
